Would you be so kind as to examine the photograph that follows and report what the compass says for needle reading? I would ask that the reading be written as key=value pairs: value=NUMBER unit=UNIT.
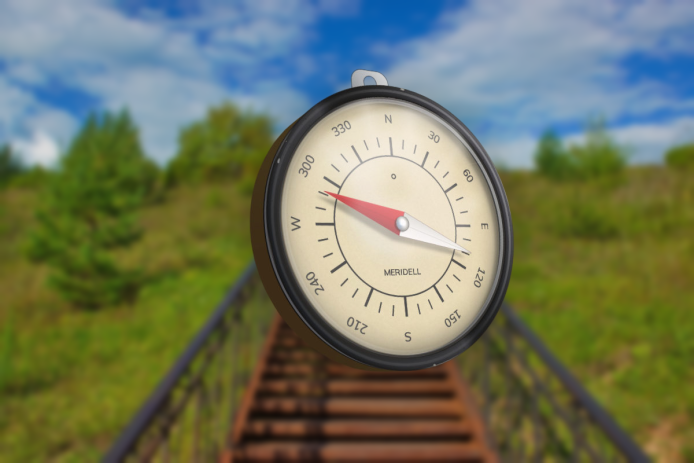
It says value=290 unit=°
